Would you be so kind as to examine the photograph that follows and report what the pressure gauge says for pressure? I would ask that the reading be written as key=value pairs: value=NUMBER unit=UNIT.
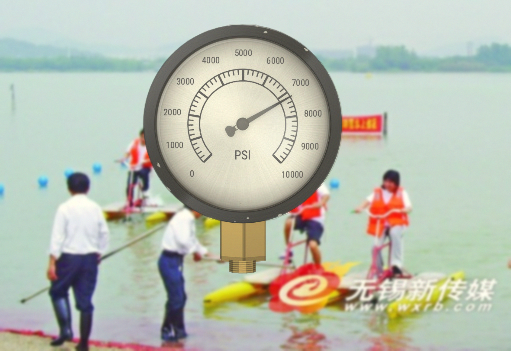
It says value=7200 unit=psi
